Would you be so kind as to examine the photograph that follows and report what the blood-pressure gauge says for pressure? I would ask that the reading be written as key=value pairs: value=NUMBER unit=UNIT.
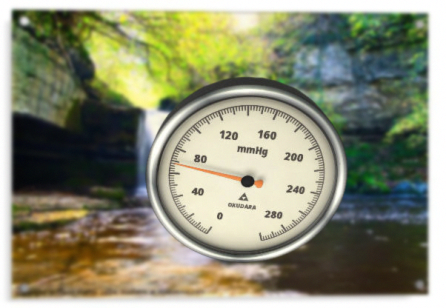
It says value=70 unit=mmHg
